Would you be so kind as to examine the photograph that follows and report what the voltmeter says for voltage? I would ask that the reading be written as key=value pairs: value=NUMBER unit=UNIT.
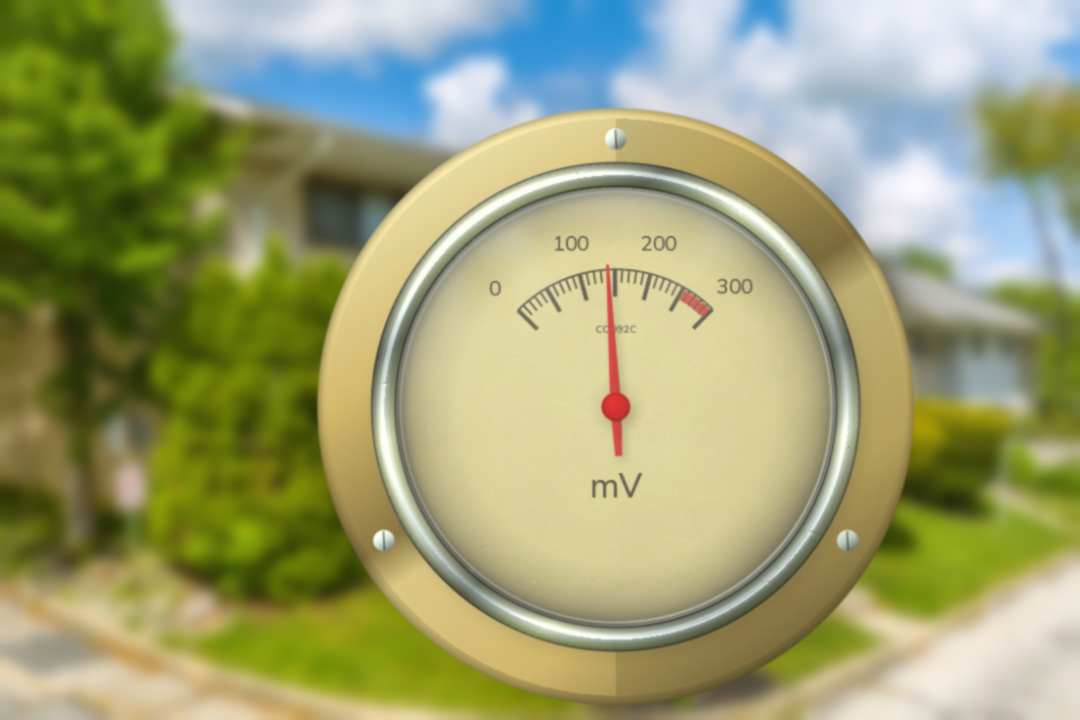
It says value=140 unit=mV
